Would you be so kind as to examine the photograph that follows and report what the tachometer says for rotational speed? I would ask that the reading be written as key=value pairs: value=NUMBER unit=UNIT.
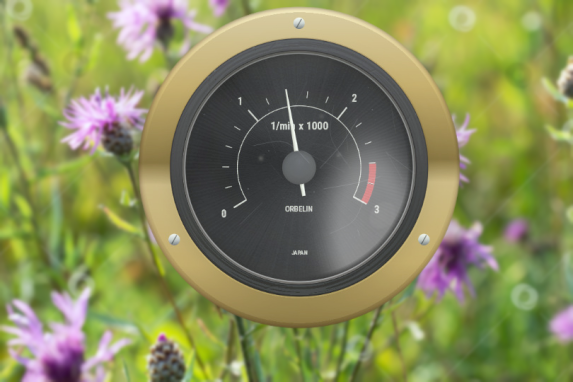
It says value=1400 unit=rpm
